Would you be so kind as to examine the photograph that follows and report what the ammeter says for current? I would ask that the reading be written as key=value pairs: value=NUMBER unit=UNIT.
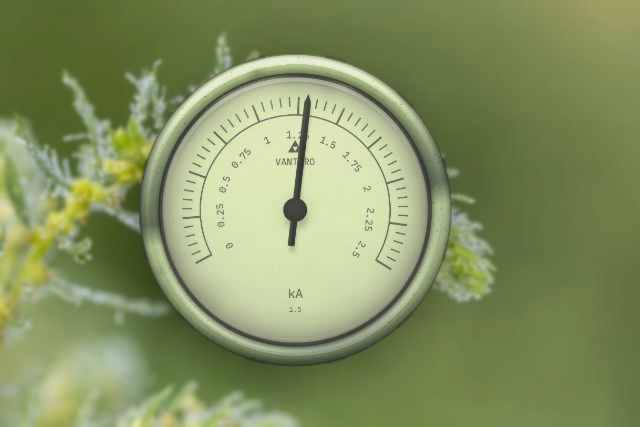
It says value=1.3 unit=kA
